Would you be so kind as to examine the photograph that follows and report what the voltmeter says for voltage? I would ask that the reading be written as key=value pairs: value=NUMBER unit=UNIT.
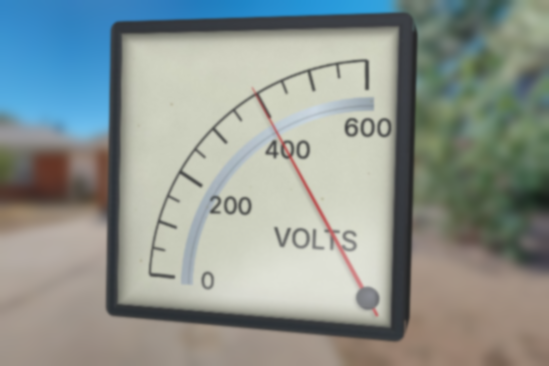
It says value=400 unit=V
